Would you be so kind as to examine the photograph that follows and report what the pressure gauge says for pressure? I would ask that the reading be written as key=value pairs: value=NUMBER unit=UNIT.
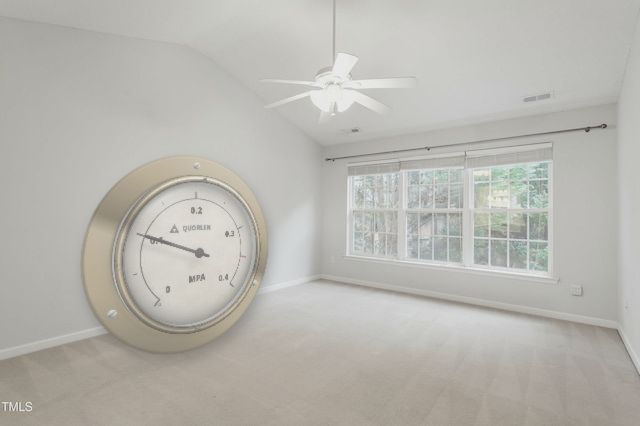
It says value=0.1 unit=MPa
